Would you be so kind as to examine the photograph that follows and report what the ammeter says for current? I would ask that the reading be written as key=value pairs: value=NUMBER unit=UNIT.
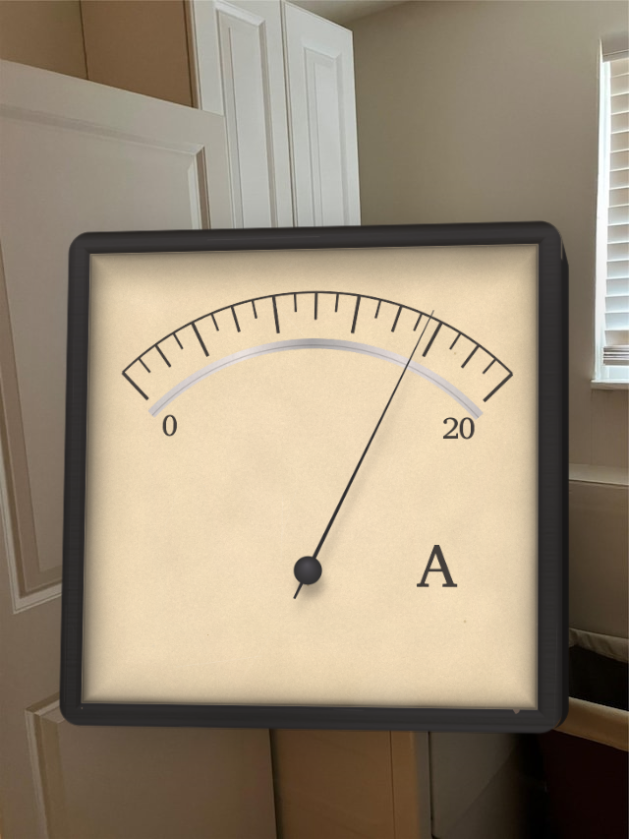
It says value=15.5 unit=A
